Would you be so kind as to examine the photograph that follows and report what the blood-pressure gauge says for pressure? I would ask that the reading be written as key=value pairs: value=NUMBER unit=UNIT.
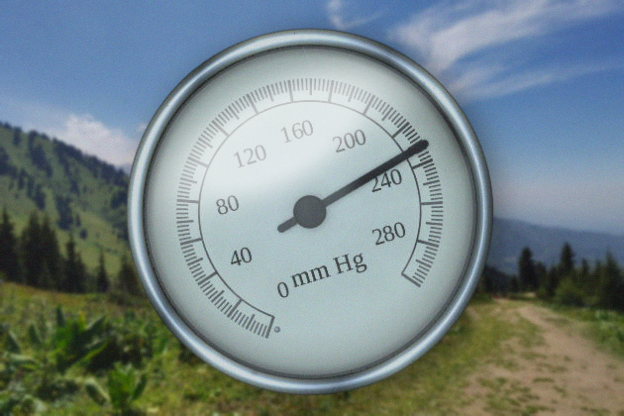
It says value=232 unit=mmHg
